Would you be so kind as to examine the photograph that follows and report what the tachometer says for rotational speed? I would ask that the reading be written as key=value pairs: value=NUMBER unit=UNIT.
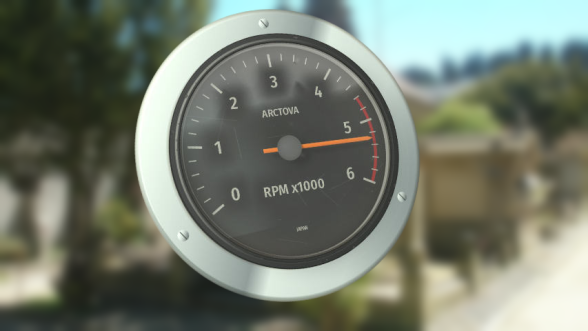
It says value=5300 unit=rpm
